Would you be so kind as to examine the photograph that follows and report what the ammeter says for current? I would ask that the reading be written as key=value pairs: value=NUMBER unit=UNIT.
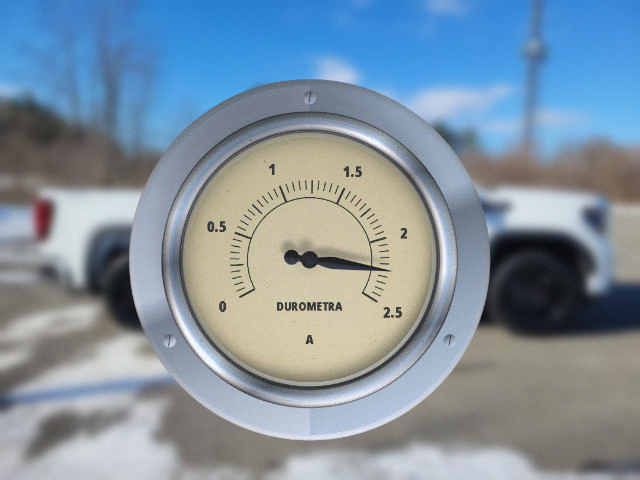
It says value=2.25 unit=A
